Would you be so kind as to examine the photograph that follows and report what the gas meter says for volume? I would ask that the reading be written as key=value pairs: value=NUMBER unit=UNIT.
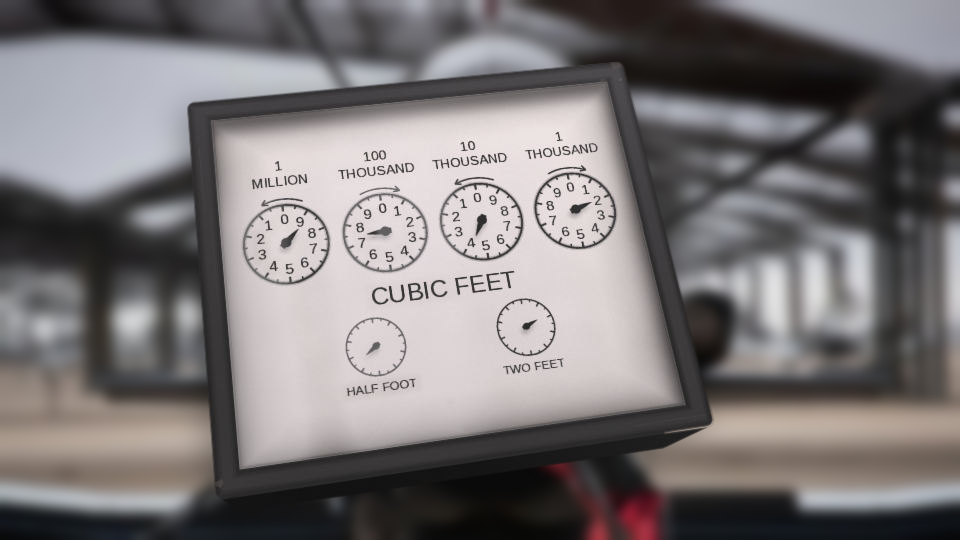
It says value=874200 unit=ft³
